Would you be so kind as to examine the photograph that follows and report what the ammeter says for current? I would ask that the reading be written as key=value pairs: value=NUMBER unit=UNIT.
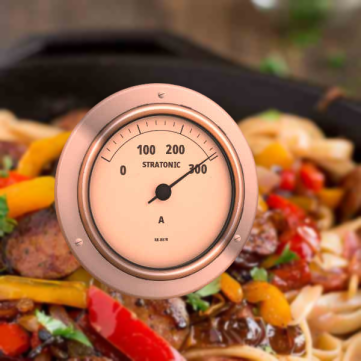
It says value=290 unit=A
